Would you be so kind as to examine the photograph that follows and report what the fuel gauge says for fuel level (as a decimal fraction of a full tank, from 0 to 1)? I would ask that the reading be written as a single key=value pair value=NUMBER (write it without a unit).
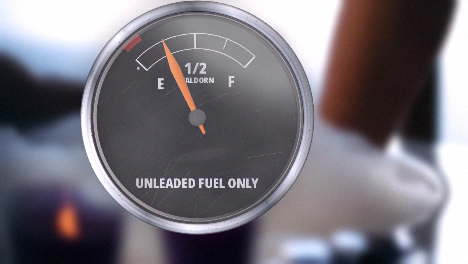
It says value=0.25
